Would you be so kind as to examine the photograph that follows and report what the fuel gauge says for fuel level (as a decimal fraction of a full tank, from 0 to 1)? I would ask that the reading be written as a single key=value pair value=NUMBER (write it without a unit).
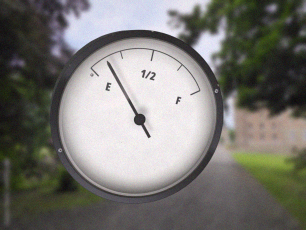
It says value=0.125
